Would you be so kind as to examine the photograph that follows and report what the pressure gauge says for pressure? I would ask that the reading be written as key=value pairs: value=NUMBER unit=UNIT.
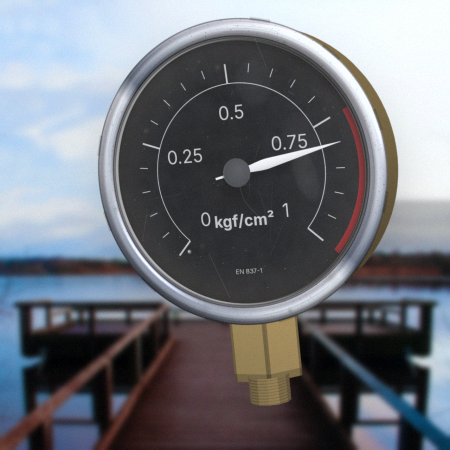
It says value=0.8 unit=kg/cm²
